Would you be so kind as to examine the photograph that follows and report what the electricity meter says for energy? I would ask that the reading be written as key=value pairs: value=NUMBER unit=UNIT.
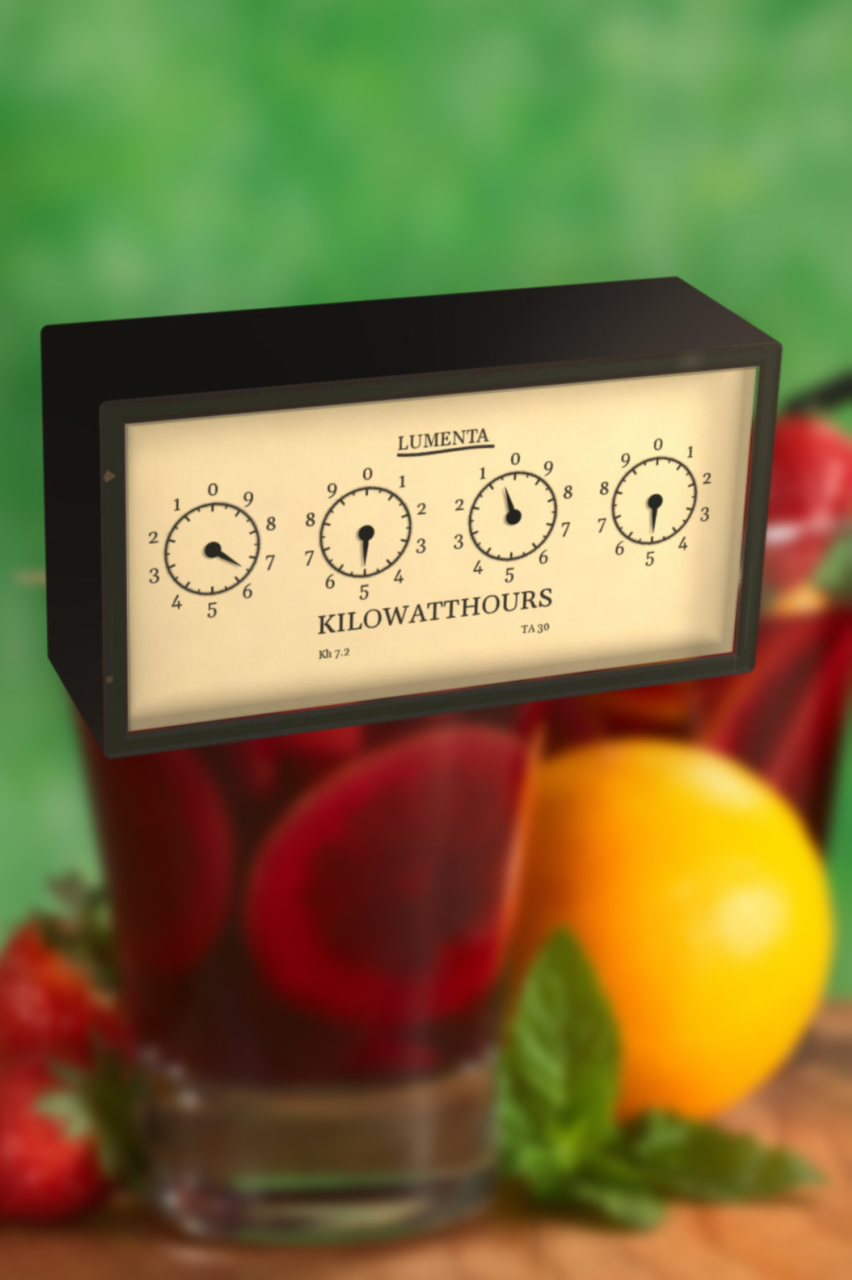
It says value=6505 unit=kWh
